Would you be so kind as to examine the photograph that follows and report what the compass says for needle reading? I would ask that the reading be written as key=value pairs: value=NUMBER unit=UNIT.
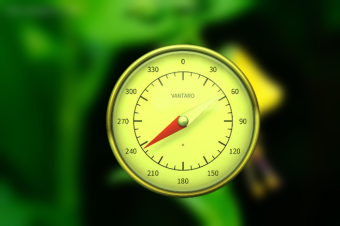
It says value=235 unit=°
